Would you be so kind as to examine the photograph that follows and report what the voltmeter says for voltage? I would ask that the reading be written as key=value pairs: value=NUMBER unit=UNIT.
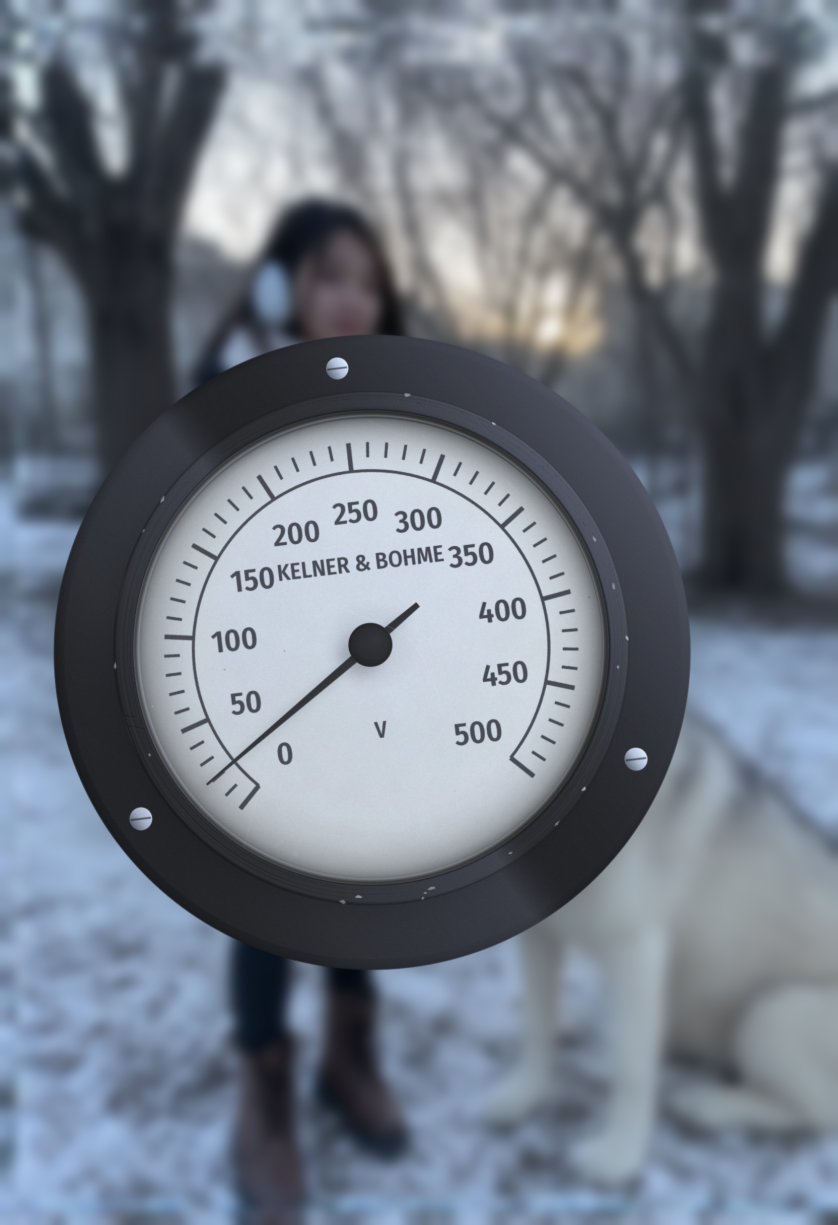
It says value=20 unit=V
